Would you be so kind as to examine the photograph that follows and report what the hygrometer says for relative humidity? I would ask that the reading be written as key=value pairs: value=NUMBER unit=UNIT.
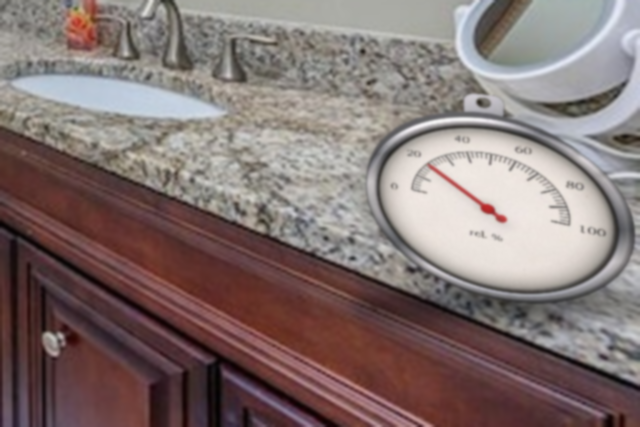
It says value=20 unit=%
